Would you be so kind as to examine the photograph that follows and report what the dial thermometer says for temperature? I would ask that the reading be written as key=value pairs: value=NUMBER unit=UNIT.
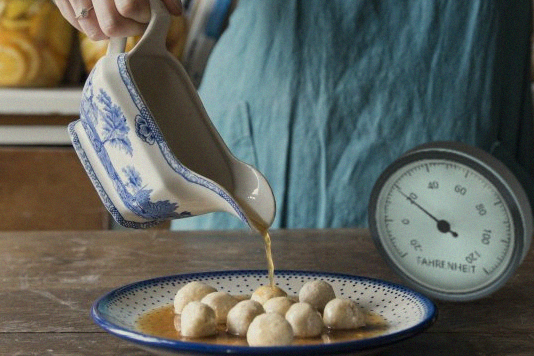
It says value=20 unit=°F
